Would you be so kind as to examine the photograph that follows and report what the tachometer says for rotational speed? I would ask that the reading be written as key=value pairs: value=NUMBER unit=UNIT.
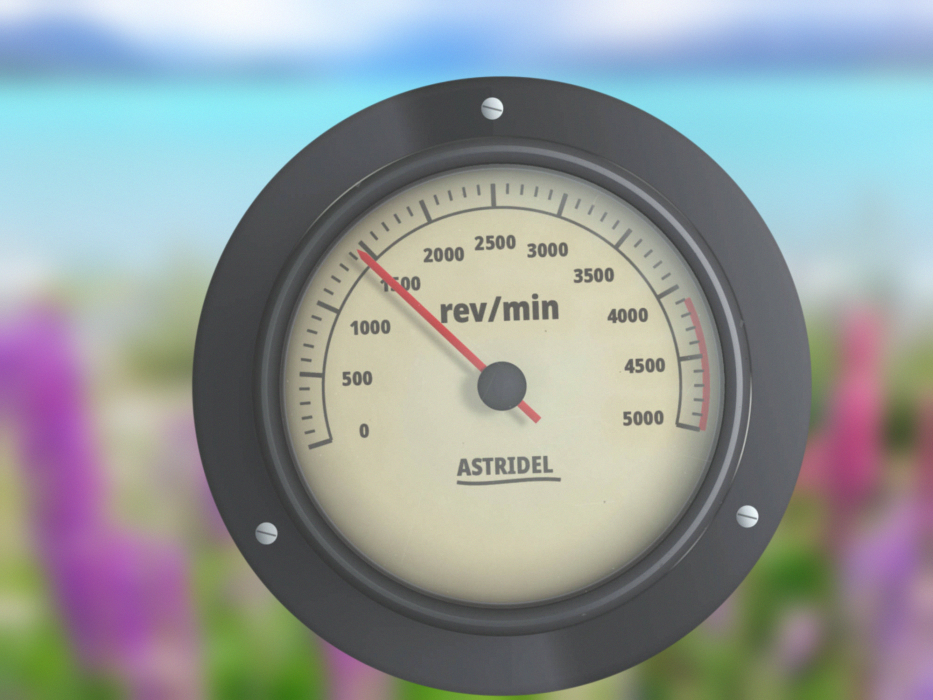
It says value=1450 unit=rpm
